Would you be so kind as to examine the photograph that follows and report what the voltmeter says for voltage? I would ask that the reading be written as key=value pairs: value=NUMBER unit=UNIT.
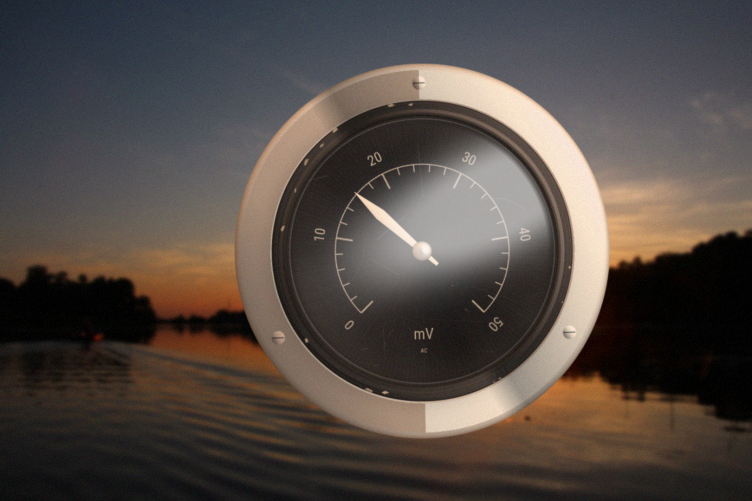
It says value=16 unit=mV
